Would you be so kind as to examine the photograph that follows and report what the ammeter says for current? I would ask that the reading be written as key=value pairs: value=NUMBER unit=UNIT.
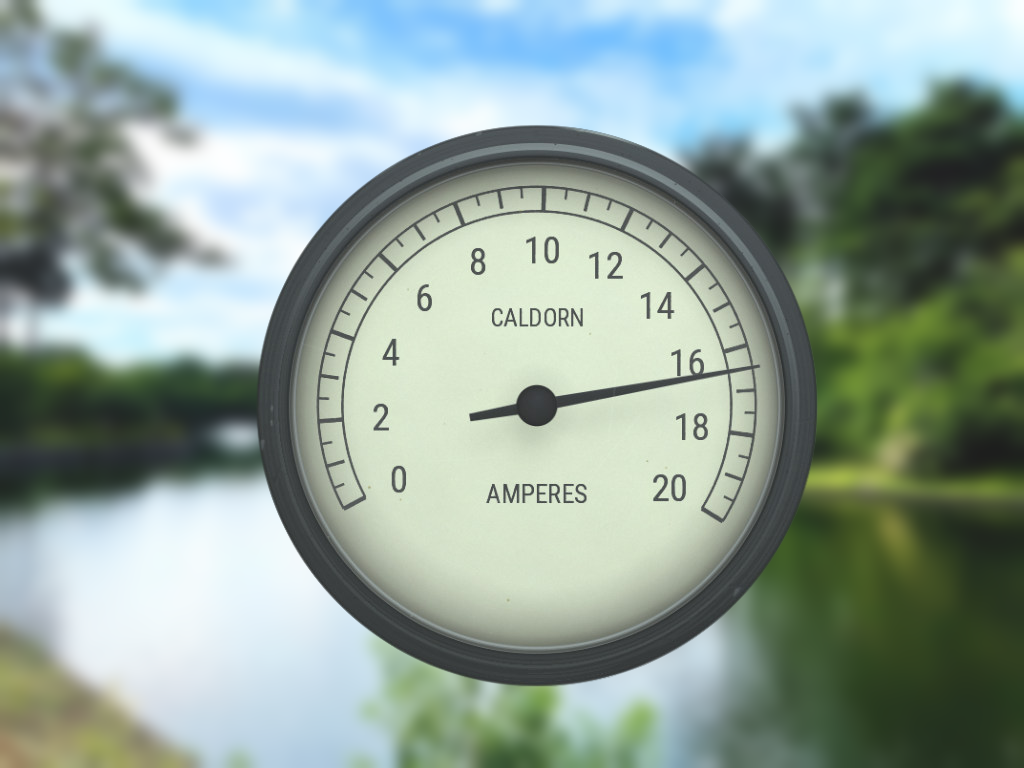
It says value=16.5 unit=A
